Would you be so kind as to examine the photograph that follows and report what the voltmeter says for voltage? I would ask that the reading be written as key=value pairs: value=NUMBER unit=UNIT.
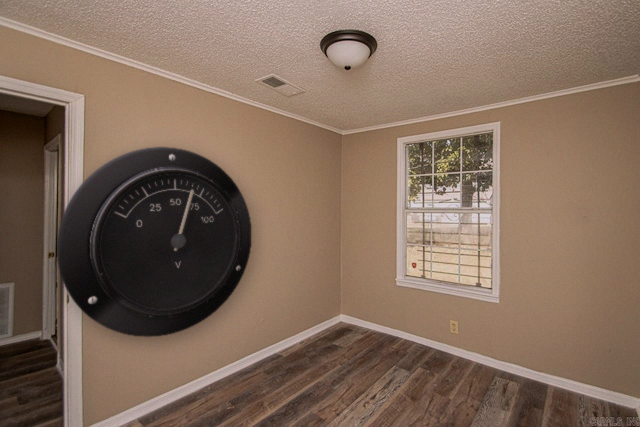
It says value=65 unit=V
